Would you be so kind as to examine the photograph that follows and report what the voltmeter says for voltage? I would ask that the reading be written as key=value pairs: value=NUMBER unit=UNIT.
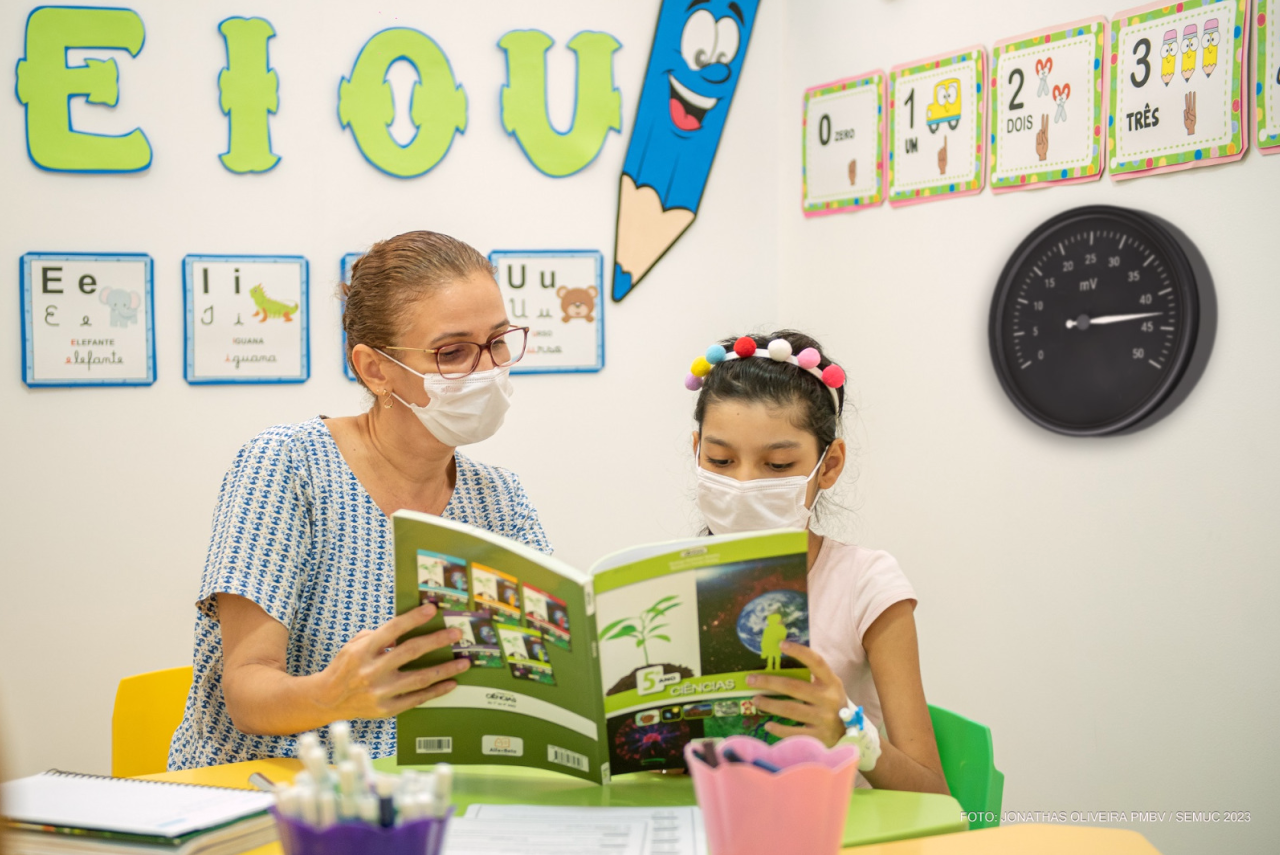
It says value=43 unit=mV
